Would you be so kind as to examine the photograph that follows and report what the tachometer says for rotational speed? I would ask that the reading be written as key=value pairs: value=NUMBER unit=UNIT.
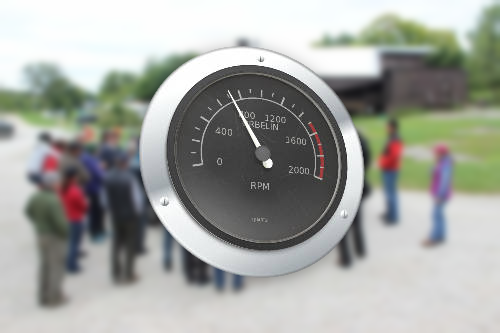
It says value=700 unit=rpm
